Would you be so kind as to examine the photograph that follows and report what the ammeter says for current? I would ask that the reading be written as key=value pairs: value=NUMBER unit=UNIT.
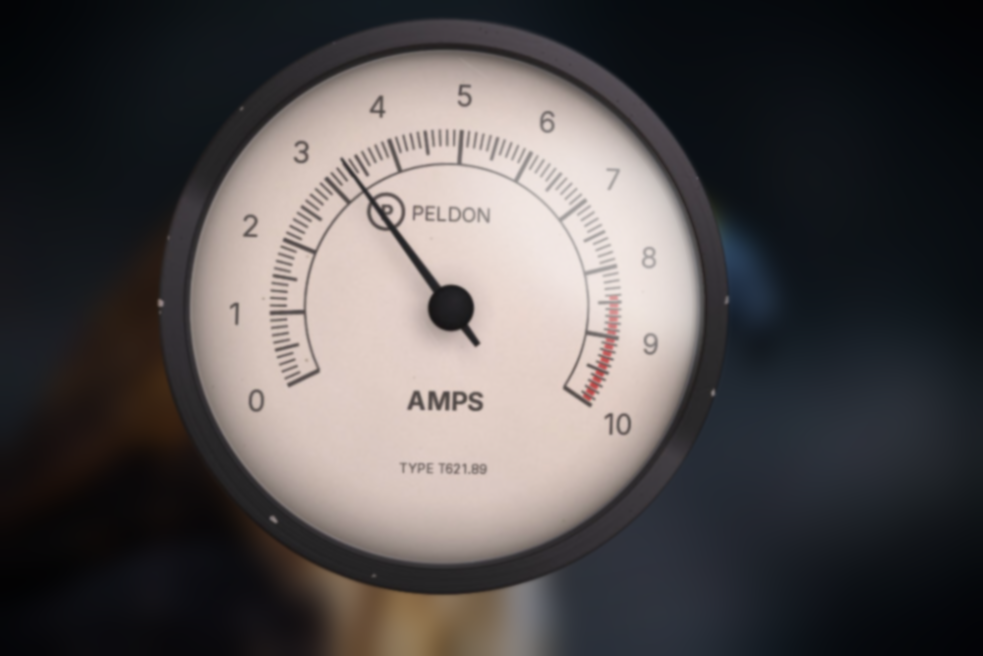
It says value=3.3 unit=A
